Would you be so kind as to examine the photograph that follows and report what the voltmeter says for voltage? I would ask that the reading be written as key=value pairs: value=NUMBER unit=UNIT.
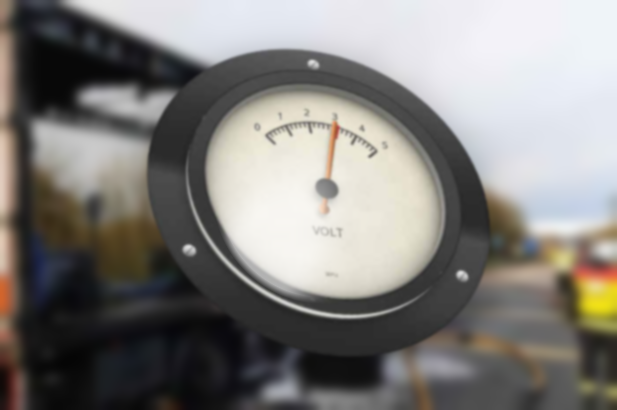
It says value=3 unit=V
